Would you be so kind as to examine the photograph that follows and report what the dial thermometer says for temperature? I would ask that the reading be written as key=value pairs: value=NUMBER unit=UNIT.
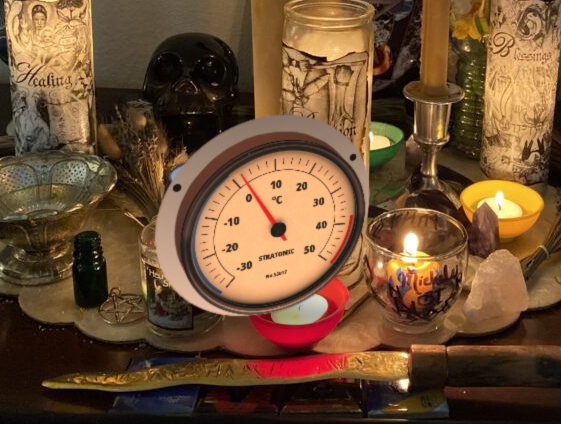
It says value=2 unit=°C
